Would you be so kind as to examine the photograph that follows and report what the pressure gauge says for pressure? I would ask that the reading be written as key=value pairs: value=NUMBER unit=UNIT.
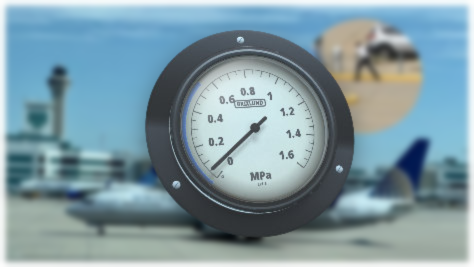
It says value=0.05 unit=MPa
